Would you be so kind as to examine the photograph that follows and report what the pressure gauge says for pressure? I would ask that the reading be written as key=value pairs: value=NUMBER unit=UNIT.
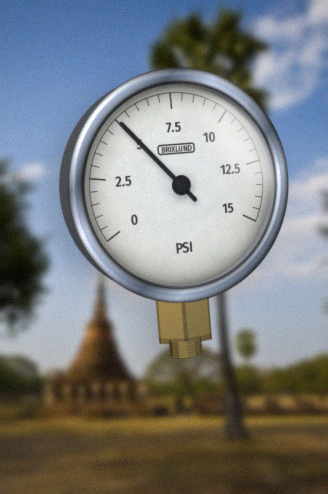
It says value=5 unit=psi
